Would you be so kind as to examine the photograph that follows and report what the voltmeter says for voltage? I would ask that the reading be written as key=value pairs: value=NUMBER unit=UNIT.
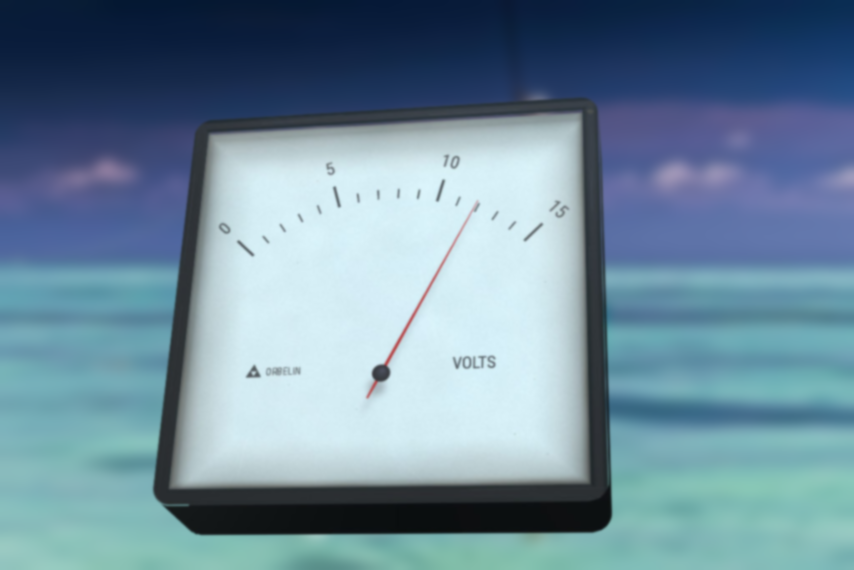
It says value=12 unit=V
